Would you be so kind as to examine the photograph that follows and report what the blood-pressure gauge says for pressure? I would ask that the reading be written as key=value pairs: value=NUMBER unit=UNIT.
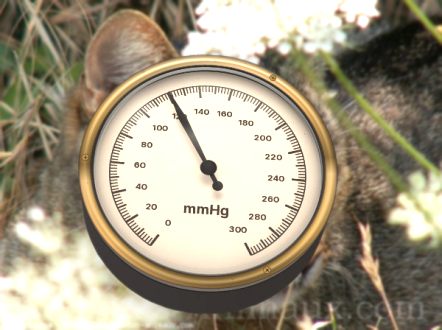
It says value=120 unit=mmHg
